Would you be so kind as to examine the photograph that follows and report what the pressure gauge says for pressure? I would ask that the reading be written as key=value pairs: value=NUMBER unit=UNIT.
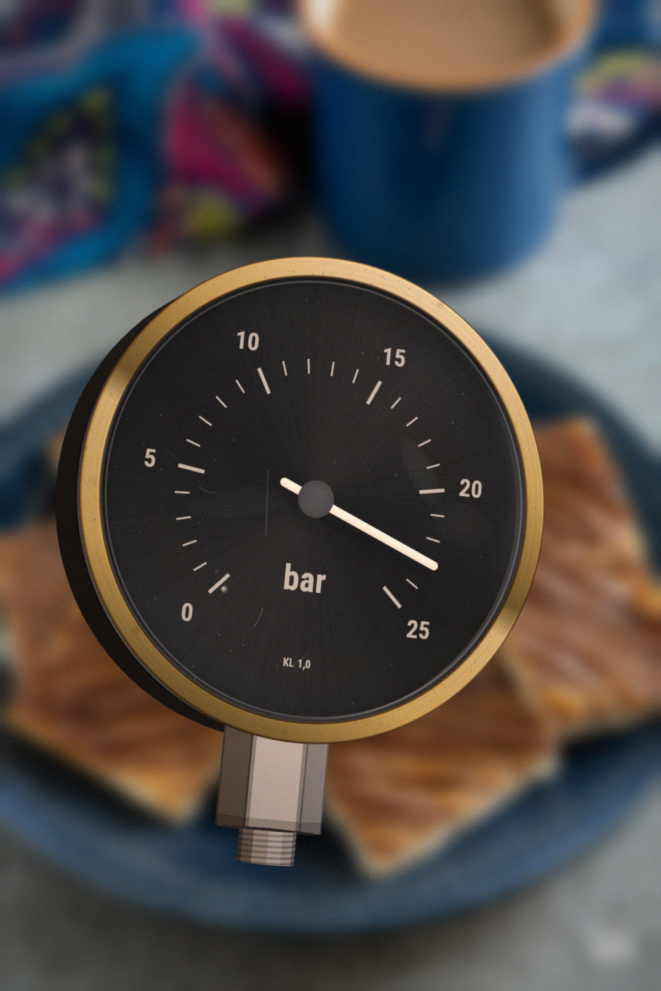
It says value=23 unit=bar
